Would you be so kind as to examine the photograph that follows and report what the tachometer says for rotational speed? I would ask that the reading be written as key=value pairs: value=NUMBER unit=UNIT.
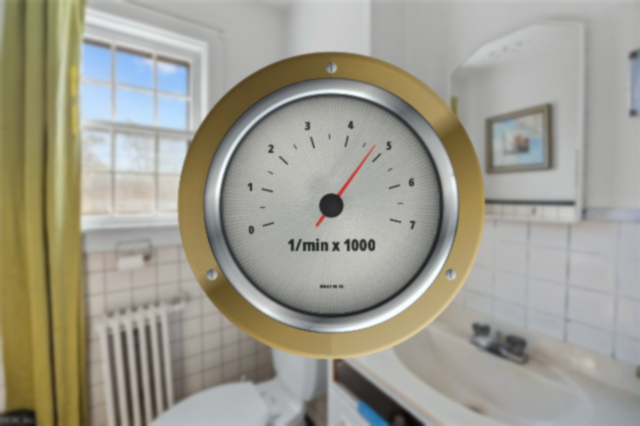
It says value=4750 unit=rpm
